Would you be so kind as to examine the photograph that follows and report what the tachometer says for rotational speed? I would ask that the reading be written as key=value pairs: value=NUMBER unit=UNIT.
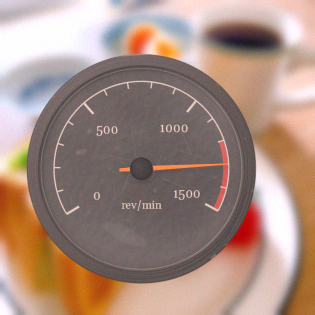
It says value=1300 unit=rpm
